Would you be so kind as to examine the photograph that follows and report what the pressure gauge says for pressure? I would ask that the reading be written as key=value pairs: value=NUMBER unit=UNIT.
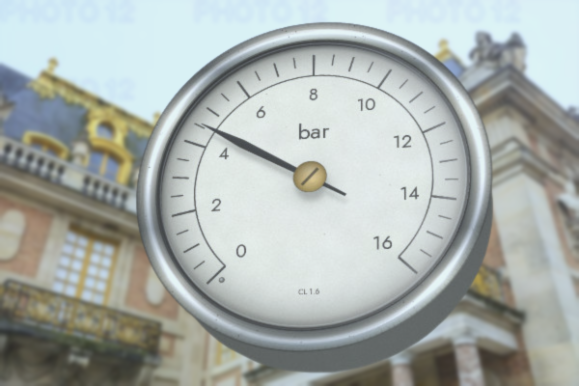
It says value=4.5 unit=bar
